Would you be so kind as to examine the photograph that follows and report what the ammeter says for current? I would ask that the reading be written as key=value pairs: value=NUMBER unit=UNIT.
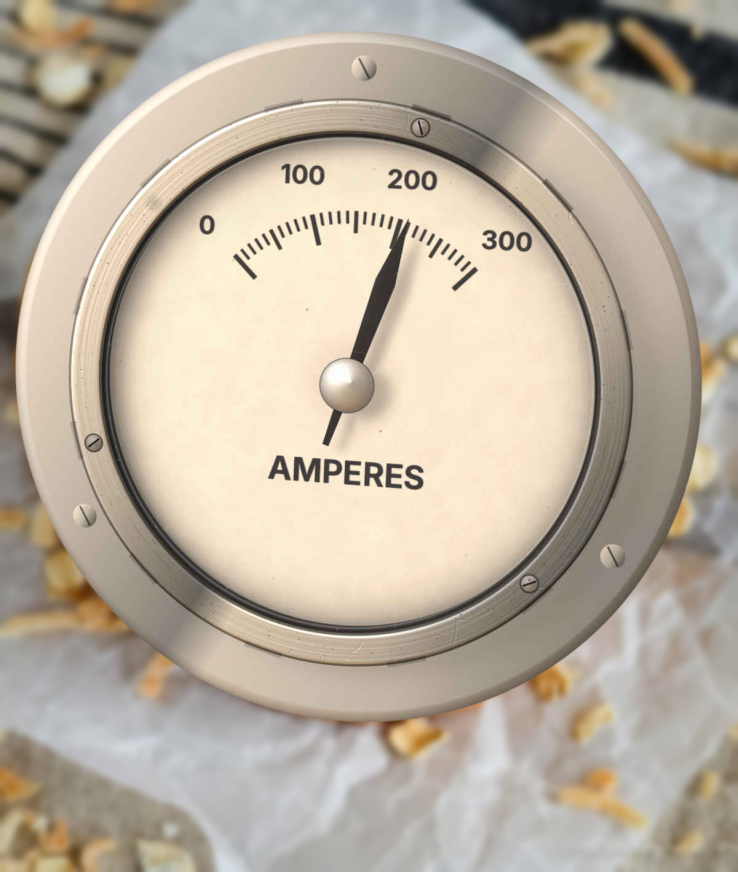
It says value=210 unit=A
